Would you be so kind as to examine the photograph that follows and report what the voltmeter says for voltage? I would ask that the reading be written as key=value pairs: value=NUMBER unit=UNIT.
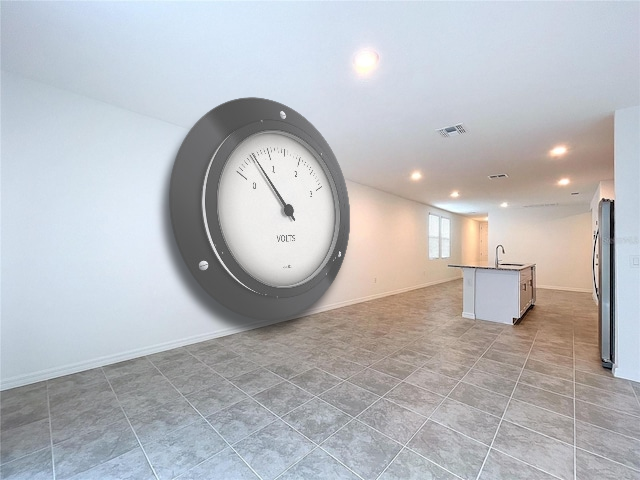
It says value=0.5 unit=V
